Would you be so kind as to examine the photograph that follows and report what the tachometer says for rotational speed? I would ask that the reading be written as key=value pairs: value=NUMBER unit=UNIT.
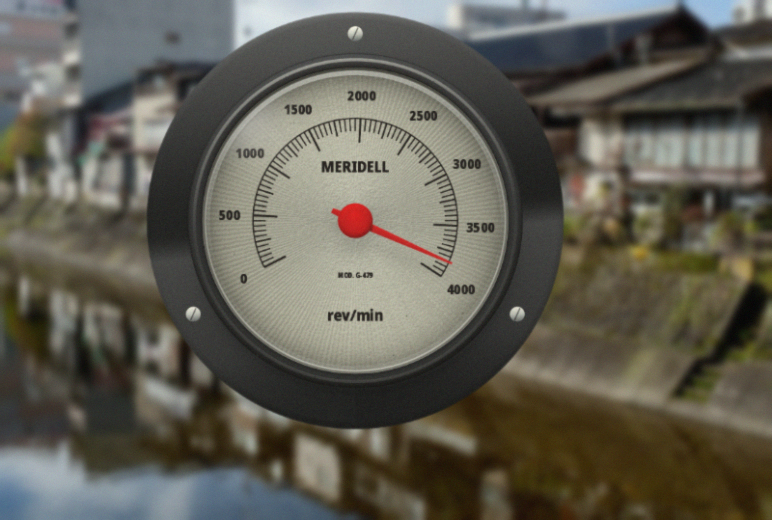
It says value=3850 unit=rpm
